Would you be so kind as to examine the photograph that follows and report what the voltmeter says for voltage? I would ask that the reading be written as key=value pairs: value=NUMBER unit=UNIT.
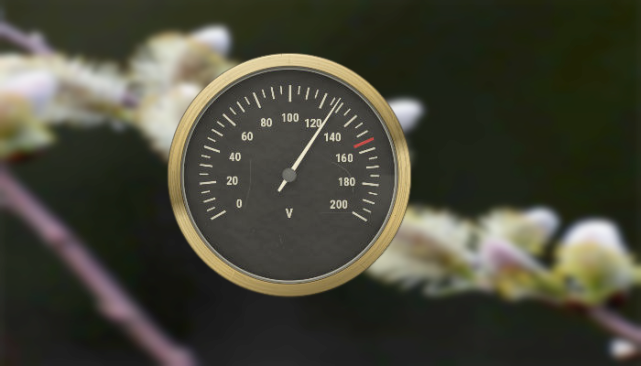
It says value=127.5 unit=V
